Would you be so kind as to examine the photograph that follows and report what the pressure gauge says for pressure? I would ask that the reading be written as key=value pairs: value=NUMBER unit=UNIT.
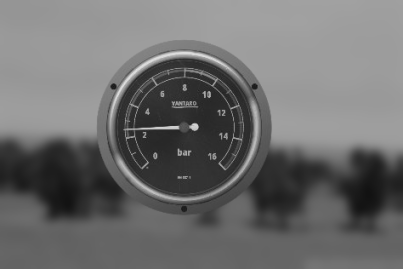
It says value=2.5 unit=bar
